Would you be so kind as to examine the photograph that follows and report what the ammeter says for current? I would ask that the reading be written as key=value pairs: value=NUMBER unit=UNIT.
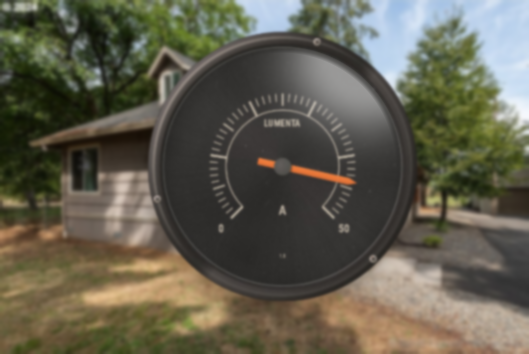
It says value=44 unit=A
